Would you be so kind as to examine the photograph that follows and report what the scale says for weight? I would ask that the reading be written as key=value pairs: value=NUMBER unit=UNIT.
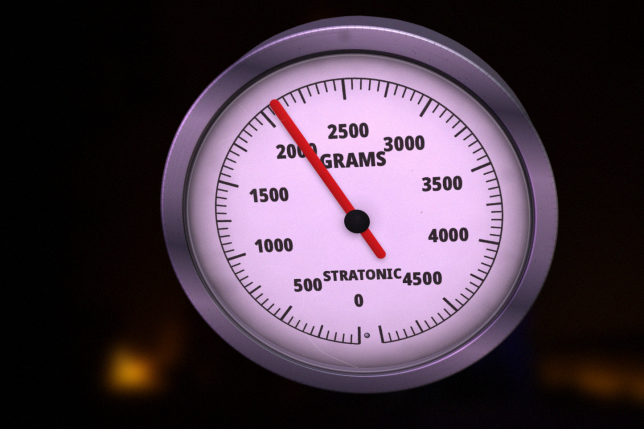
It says value=2100 unit=g
